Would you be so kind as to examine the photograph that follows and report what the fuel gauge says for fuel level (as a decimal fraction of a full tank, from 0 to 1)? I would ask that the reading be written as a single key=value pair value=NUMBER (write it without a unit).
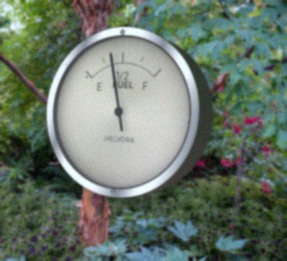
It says value=0.375
